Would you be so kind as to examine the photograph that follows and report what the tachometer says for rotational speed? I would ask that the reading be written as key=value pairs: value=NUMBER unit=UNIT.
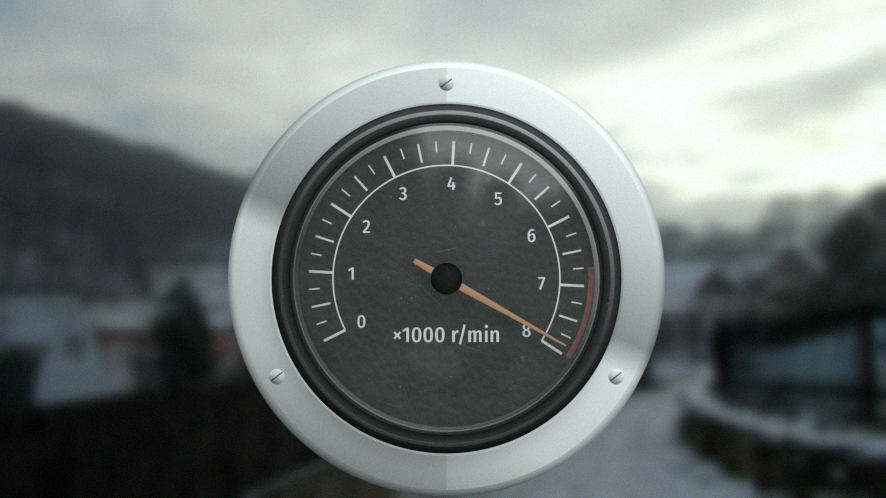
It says value=7875 unit=rpm
